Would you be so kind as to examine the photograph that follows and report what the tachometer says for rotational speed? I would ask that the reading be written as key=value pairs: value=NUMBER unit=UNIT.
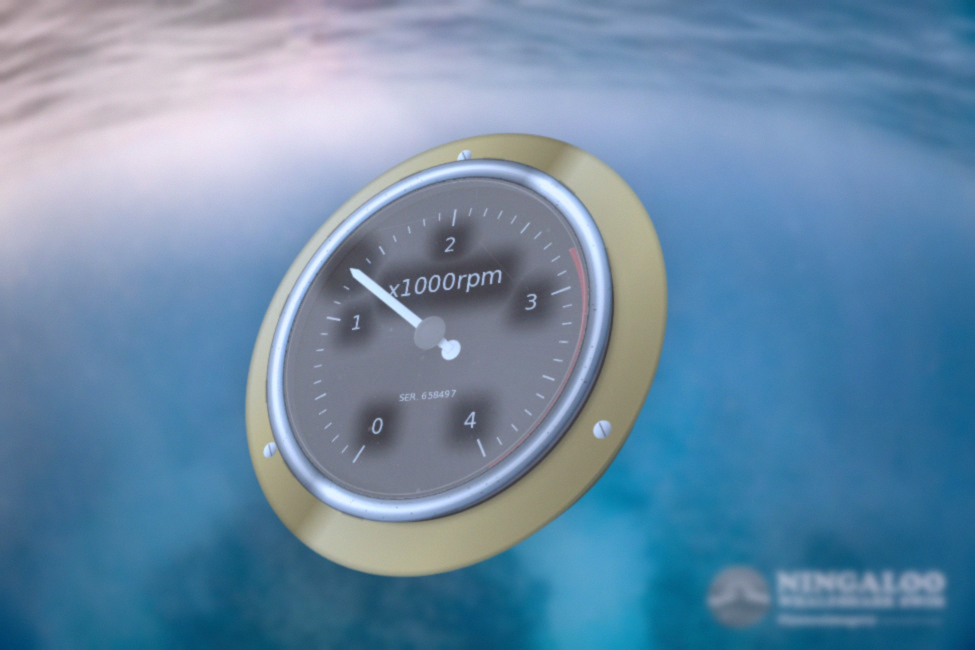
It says value=1300 unit=rpm
